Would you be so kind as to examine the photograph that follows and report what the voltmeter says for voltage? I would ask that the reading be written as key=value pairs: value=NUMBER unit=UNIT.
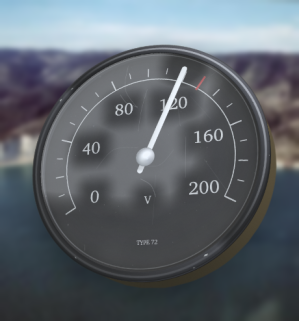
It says value=120 unit=V
